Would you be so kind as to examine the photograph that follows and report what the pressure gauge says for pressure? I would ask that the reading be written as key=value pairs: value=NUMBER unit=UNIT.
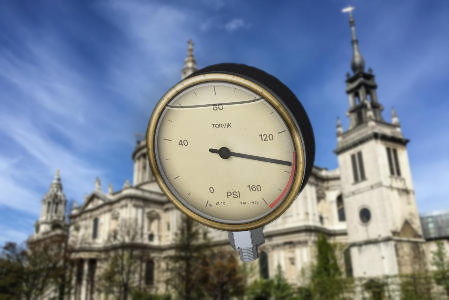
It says value=135 unit=psi
